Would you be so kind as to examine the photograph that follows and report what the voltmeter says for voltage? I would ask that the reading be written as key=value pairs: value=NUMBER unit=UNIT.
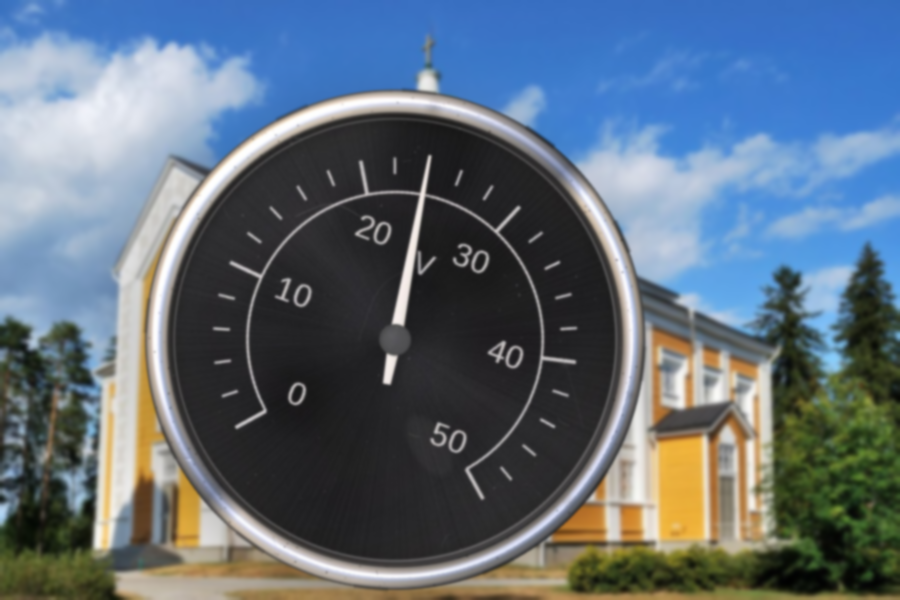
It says value=24 unit=V
